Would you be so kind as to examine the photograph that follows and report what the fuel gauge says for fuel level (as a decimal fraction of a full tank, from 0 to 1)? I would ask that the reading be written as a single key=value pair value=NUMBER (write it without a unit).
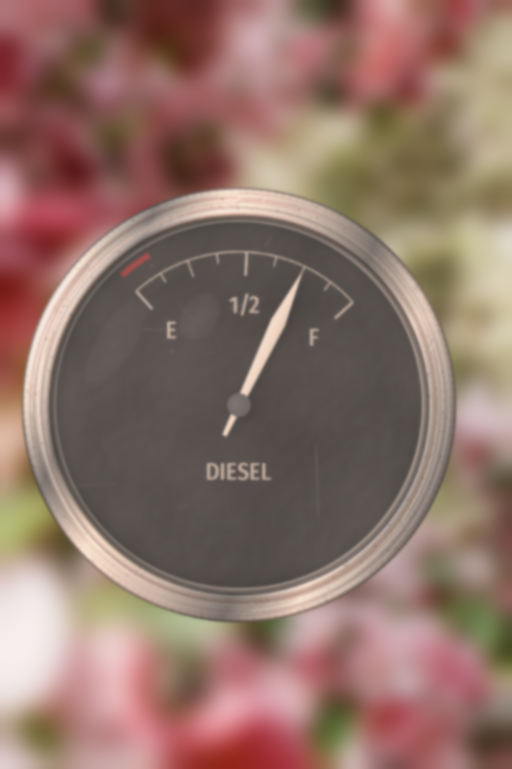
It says value=0.75
